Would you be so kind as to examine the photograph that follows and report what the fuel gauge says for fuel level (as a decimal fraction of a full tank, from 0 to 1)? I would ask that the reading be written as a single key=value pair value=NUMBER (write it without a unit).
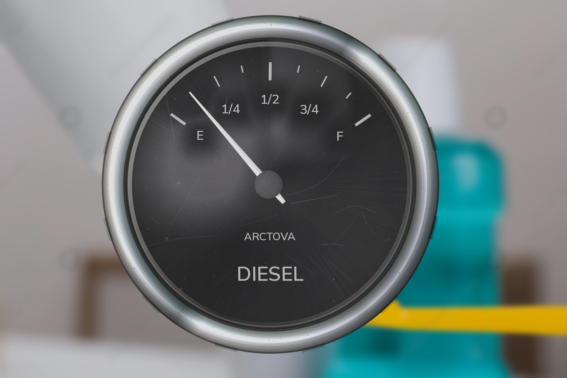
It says value=0.125
